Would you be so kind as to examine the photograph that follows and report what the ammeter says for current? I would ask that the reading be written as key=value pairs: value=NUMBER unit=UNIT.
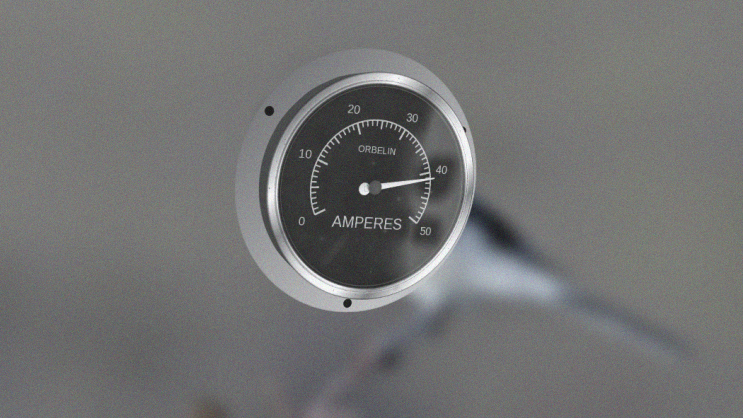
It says value=41 unit=A
